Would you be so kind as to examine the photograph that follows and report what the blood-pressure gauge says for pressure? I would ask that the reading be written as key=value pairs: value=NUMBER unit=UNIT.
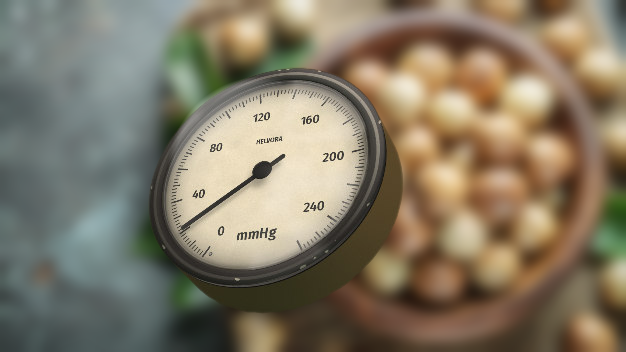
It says value=20 unit=mmHg
